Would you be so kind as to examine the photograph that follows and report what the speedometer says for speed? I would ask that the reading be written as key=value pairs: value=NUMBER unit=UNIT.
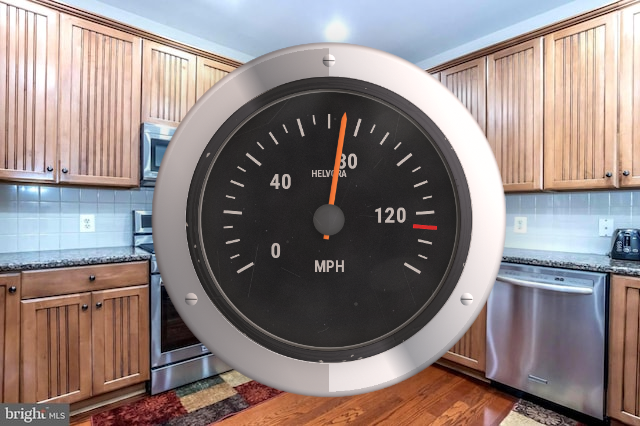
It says value=75 unit=mph
